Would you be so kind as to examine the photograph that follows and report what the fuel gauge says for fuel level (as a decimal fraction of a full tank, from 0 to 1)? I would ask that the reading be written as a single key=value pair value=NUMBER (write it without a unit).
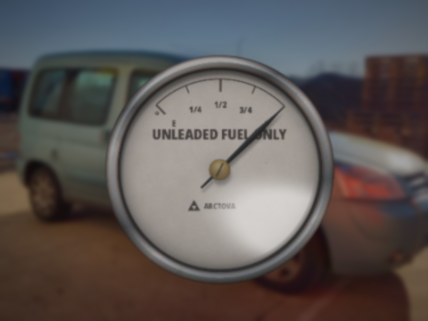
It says value=1
